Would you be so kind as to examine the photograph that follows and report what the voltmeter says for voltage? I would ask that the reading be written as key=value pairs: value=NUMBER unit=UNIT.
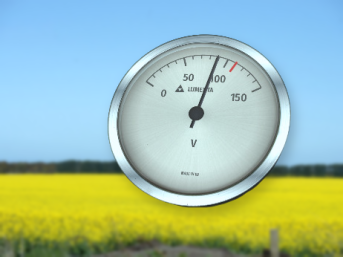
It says value=90 unit=V
